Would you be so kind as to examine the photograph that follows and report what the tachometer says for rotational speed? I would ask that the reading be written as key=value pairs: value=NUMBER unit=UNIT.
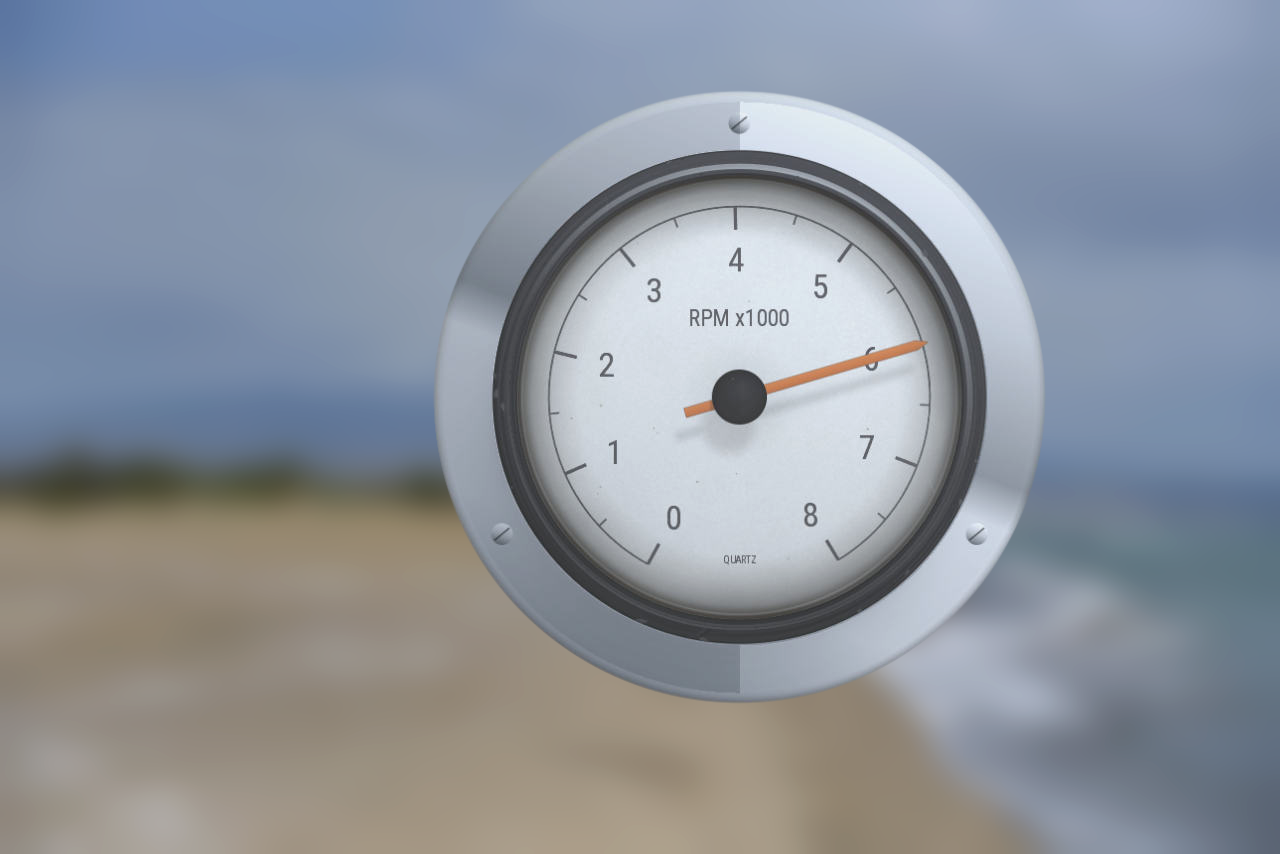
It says value=6000 unit=rpm
